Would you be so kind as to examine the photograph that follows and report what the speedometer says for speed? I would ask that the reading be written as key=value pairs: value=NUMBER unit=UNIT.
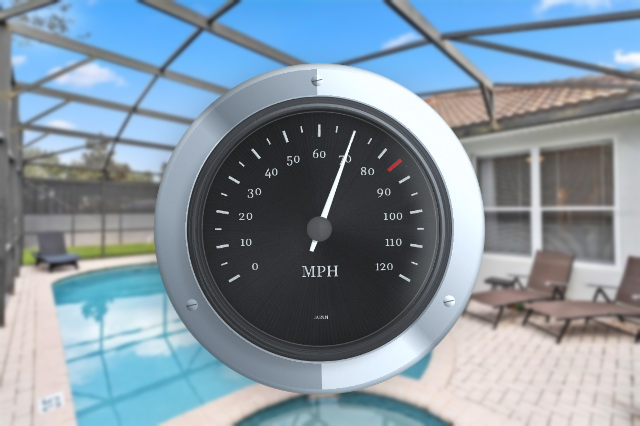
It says value=70 unit=mph
